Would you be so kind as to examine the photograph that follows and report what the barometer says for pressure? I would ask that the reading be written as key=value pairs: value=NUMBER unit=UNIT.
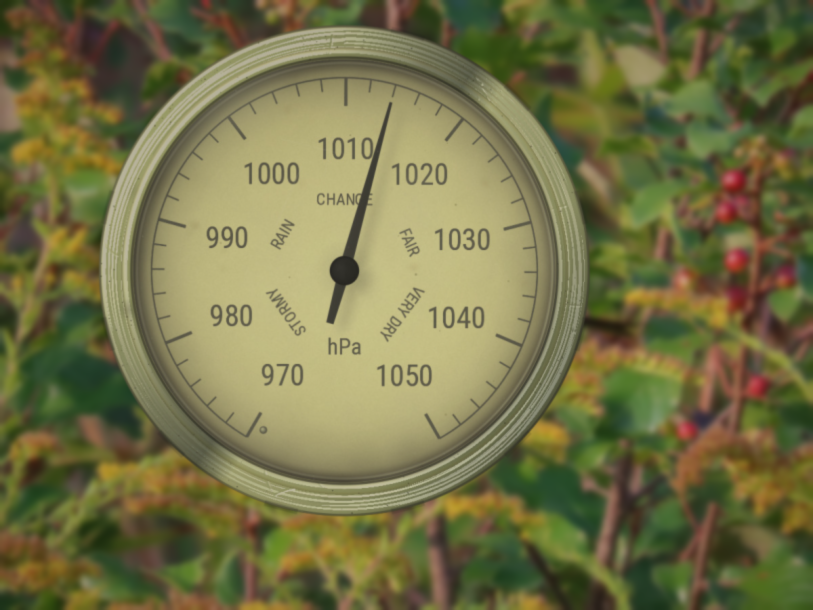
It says value=1014 unit=hPa
